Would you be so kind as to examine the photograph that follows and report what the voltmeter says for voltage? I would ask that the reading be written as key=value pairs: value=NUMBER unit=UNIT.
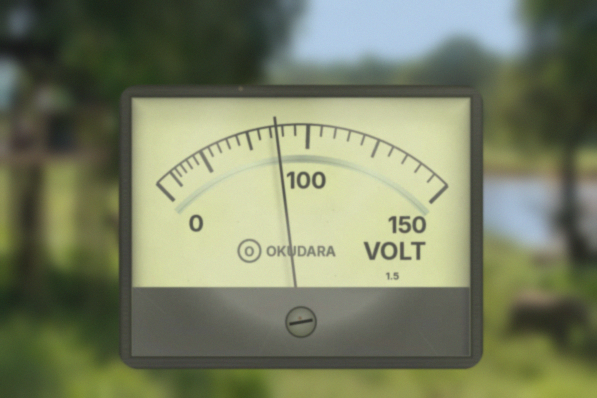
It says value=87.5 unit=V
